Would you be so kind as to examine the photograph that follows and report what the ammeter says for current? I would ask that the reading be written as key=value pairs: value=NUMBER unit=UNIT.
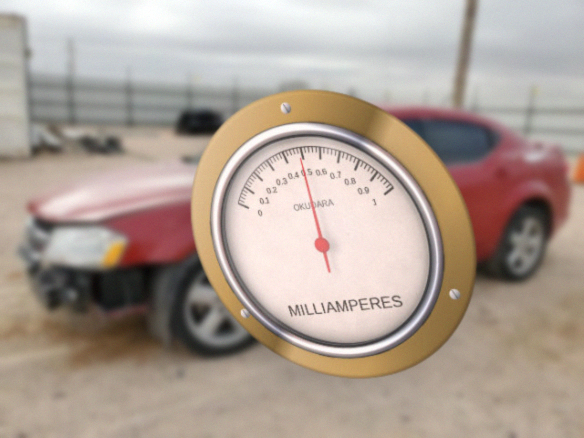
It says value=0.5 unit=mA
